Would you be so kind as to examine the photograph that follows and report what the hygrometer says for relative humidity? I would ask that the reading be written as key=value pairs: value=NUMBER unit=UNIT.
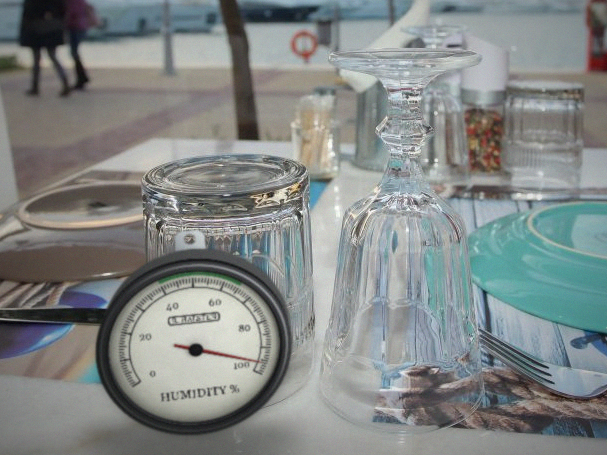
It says value=95 unit=%
